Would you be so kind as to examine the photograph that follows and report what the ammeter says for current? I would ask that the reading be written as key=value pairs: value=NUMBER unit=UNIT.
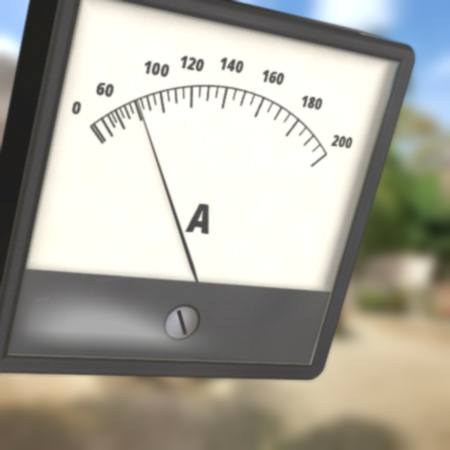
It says value=80 unit=A
